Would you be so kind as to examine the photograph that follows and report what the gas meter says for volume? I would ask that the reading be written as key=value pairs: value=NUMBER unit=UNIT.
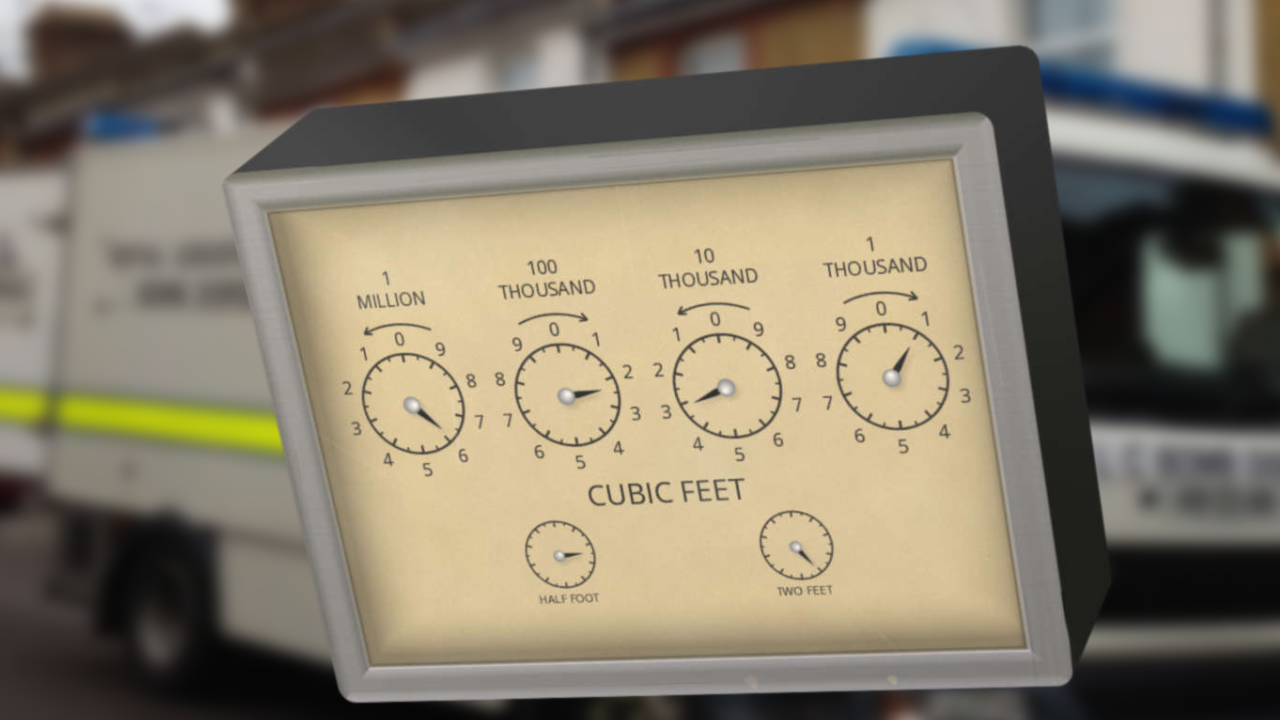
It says value=623100 unit=ft³
